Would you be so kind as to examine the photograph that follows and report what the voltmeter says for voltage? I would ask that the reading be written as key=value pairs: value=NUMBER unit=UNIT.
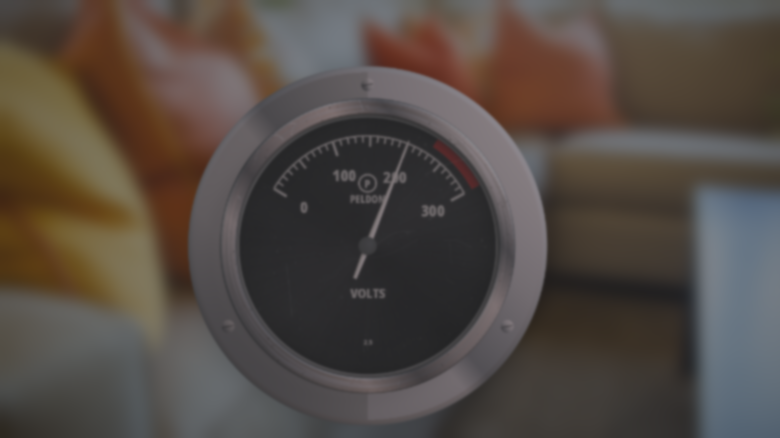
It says value=200 unit=V
